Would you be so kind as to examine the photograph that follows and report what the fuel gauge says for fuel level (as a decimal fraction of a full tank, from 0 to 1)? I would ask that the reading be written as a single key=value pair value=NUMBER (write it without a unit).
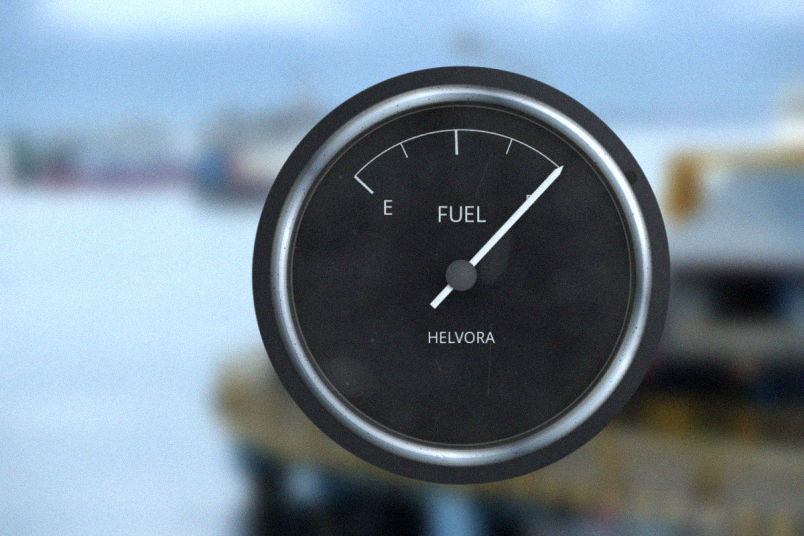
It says value=1
